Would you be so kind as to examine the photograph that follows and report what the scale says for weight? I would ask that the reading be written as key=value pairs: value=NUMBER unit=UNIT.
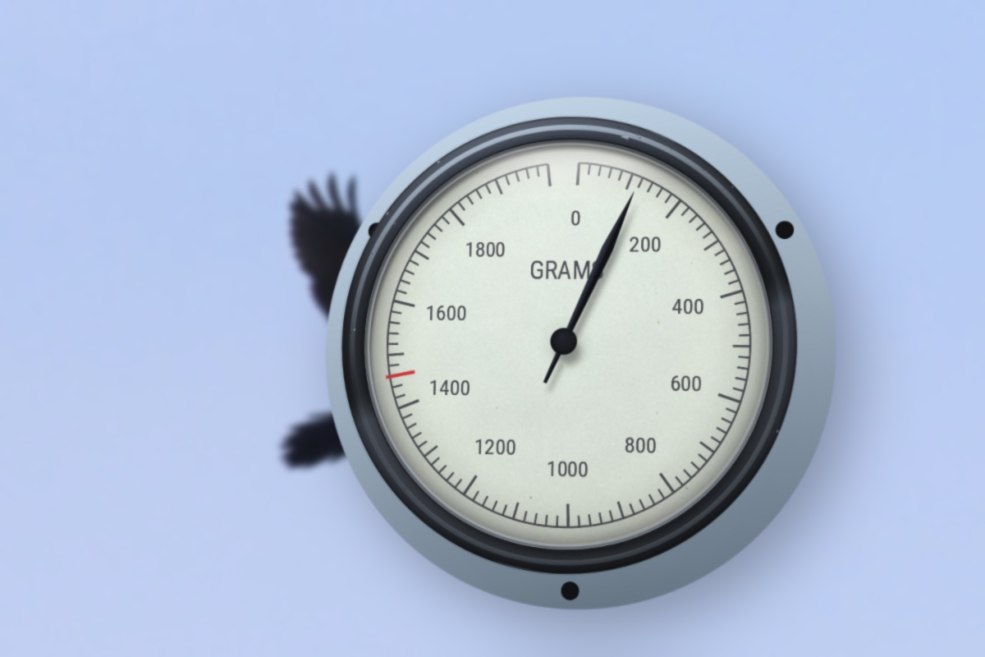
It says value=120 unit=g
